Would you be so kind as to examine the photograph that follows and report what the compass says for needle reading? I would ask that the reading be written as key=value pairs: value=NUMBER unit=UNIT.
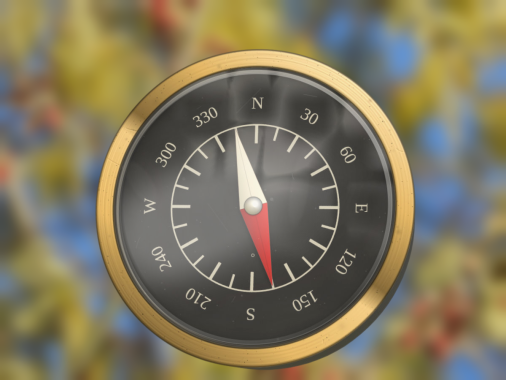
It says value=165 unit=°
